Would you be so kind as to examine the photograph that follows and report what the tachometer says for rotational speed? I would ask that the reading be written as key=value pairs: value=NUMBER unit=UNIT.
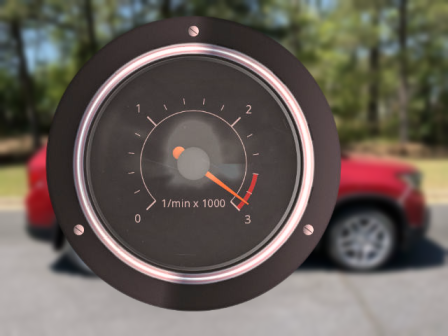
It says value=2900 unit=rpm
